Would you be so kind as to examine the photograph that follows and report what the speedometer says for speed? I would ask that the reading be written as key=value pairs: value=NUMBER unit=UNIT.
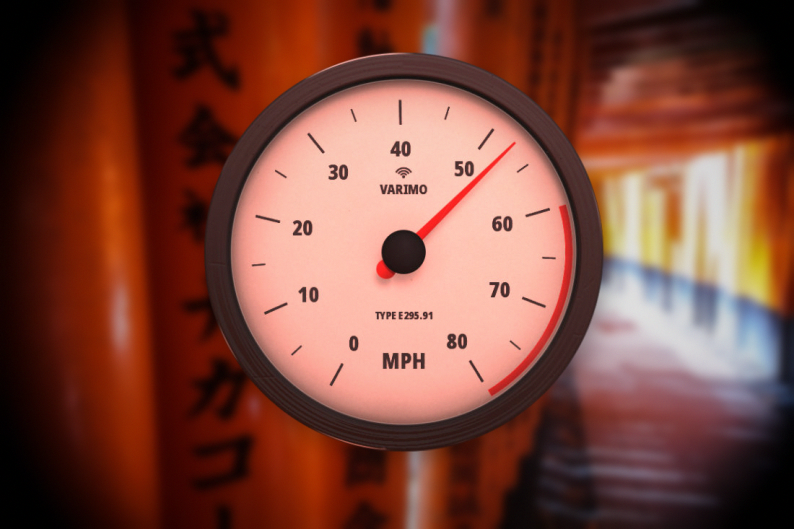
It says value=52.5 unit=mph
